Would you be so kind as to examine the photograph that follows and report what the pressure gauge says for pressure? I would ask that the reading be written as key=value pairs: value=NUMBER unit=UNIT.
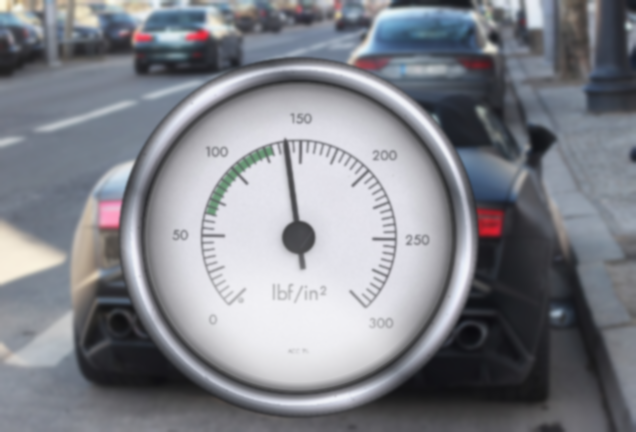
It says value=140 unit=psi
